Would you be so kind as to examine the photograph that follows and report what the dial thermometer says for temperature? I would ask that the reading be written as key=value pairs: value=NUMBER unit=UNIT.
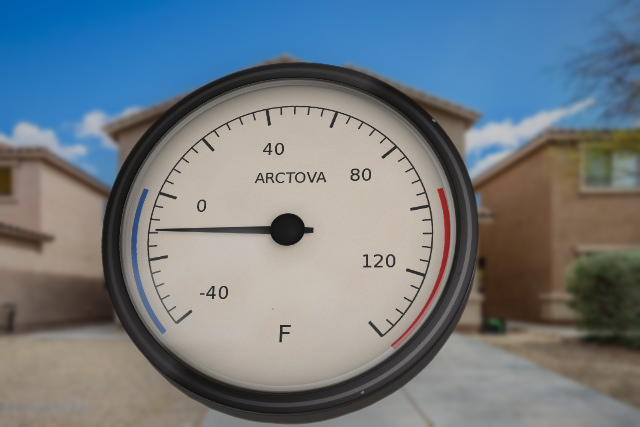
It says value=-12 unit=°F
